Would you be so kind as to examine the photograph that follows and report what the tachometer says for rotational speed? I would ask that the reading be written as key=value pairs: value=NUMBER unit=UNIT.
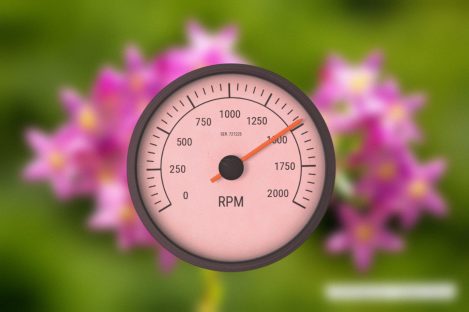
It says value=1475 unit=rpm
